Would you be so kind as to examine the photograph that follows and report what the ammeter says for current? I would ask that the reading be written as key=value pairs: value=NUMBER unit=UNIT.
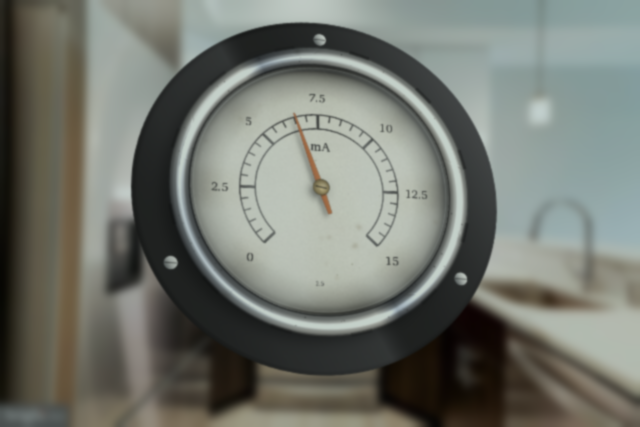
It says value=6.5 unit=mA
